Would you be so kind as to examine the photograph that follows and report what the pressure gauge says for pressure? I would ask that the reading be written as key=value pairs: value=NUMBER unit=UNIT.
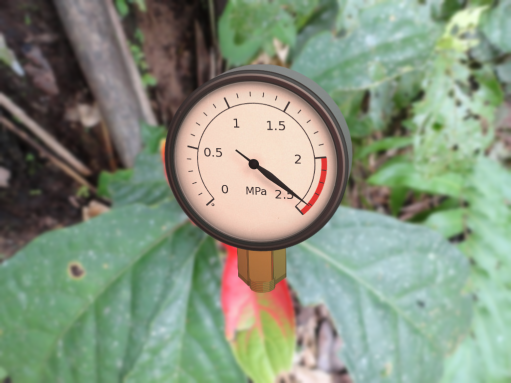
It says value=2.4 unit=MPa
